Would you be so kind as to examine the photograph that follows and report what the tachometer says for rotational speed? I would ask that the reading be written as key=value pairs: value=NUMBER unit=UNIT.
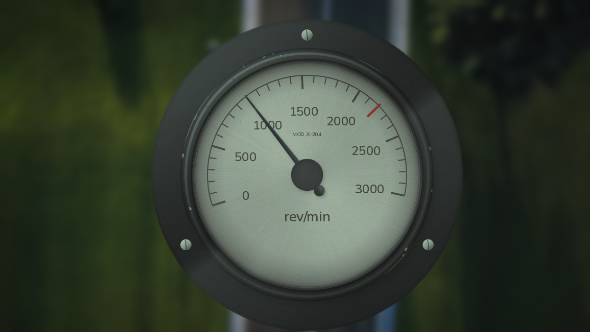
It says value=1000 unit=rpm
